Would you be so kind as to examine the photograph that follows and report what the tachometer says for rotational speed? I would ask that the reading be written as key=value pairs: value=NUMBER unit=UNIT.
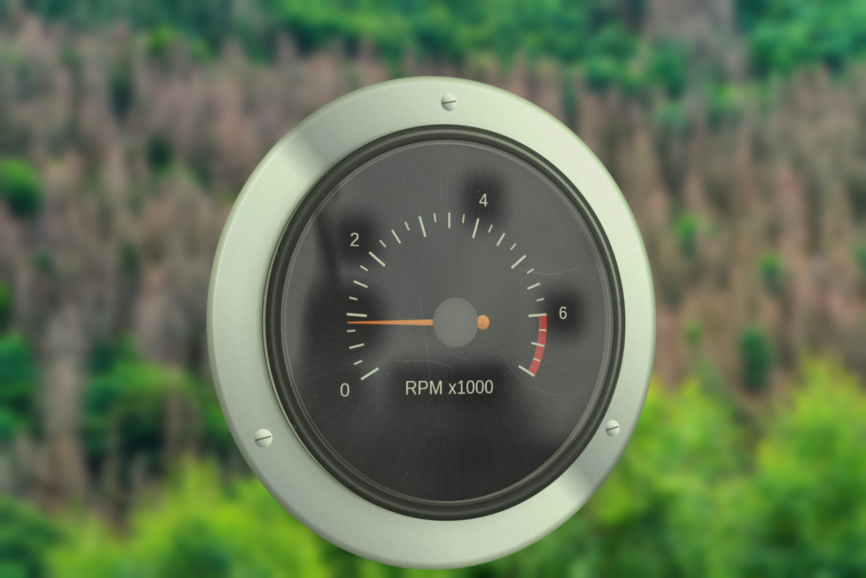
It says value=875 unit=rpm
